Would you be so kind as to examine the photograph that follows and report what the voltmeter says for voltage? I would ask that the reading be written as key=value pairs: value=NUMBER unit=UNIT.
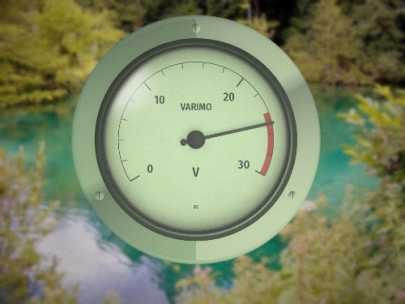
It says value=25 unit=V
